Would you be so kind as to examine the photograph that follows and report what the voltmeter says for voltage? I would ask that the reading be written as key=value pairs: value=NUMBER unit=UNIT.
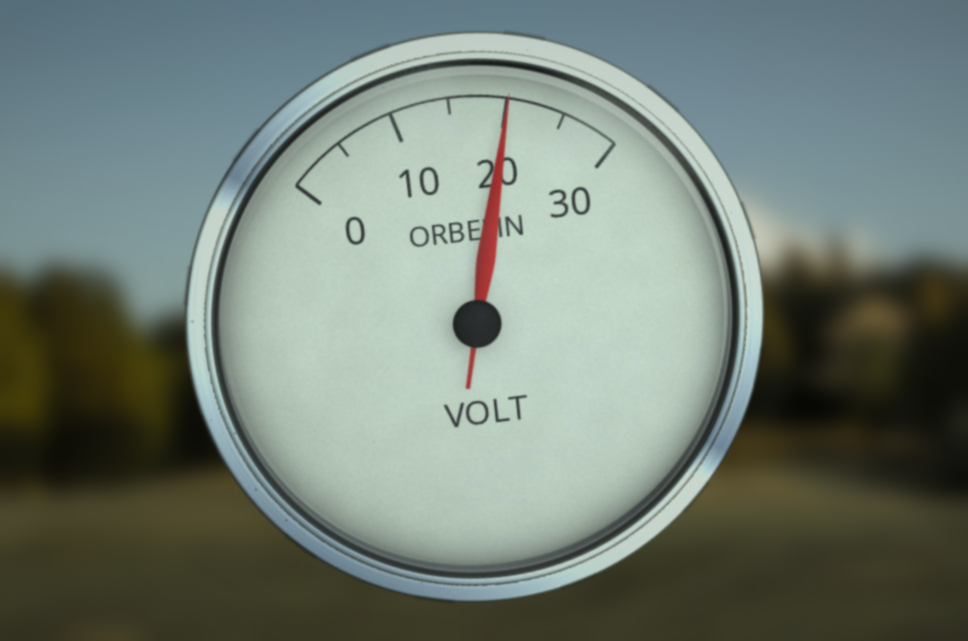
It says value=20 unit=V
